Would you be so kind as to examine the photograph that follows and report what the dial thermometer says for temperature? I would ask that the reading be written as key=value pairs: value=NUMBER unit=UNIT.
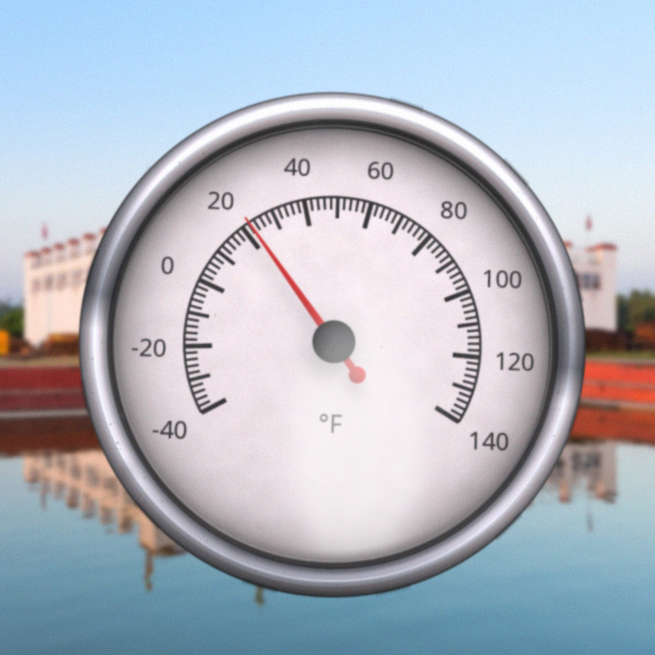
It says value=22 unit=°F
